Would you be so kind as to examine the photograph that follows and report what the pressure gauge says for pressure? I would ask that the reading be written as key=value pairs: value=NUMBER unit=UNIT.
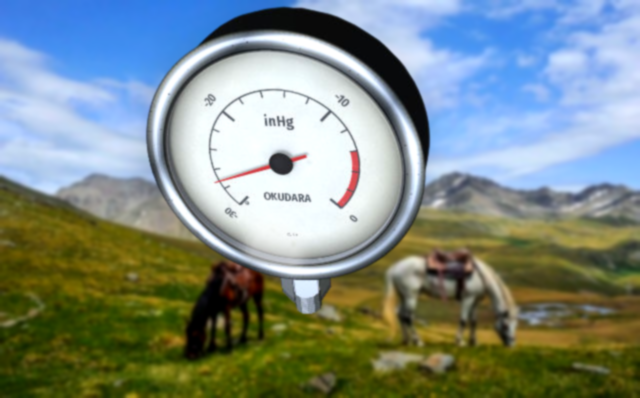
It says value=-27 unit=inHg
